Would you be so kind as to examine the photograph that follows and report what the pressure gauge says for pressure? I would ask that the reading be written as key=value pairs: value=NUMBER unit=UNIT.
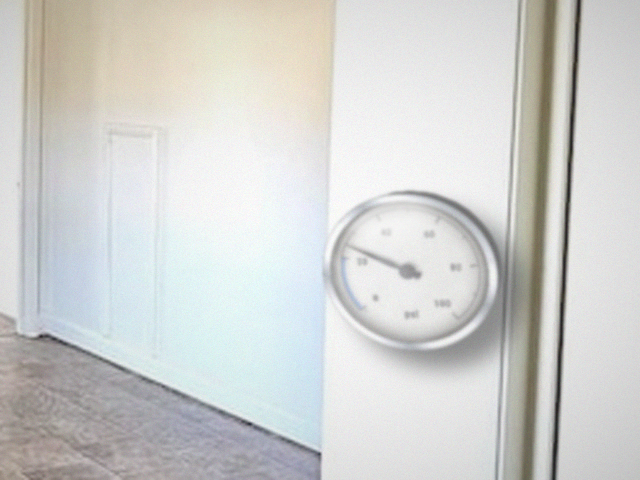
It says value=25 unit=psi
